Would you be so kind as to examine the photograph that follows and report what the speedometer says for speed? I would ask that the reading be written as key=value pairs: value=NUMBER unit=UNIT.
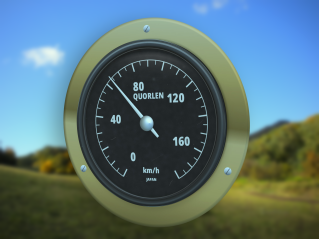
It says value=65 unit=km/h
